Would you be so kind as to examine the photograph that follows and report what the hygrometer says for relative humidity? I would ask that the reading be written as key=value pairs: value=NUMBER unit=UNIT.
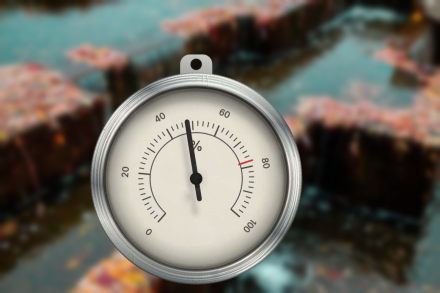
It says value=48 unit=%
